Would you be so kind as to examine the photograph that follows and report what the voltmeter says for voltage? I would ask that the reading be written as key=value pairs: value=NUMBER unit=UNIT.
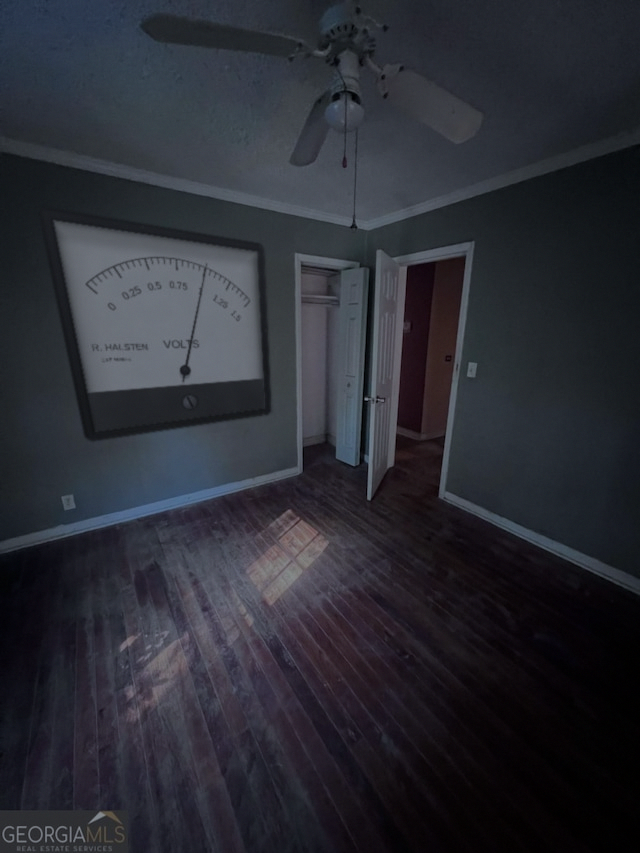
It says value=1 unit=V
